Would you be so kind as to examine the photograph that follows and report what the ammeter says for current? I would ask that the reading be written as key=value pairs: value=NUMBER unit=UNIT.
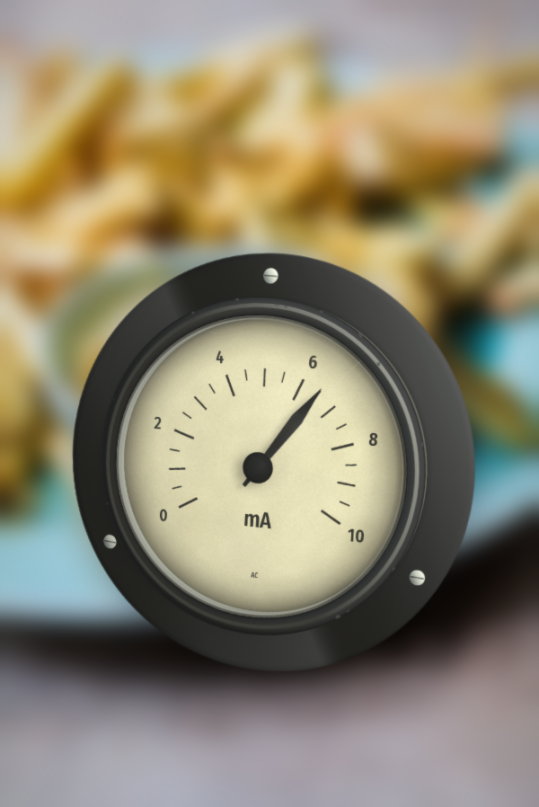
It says value=6.5 unit=mA
